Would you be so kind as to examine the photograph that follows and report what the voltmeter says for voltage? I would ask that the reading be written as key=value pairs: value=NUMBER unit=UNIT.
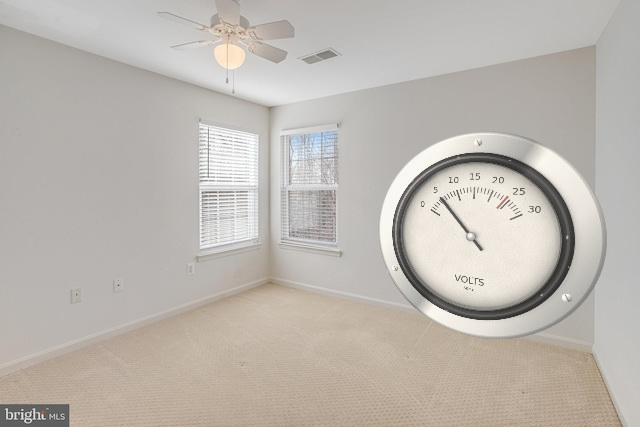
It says value=5 unit=V
